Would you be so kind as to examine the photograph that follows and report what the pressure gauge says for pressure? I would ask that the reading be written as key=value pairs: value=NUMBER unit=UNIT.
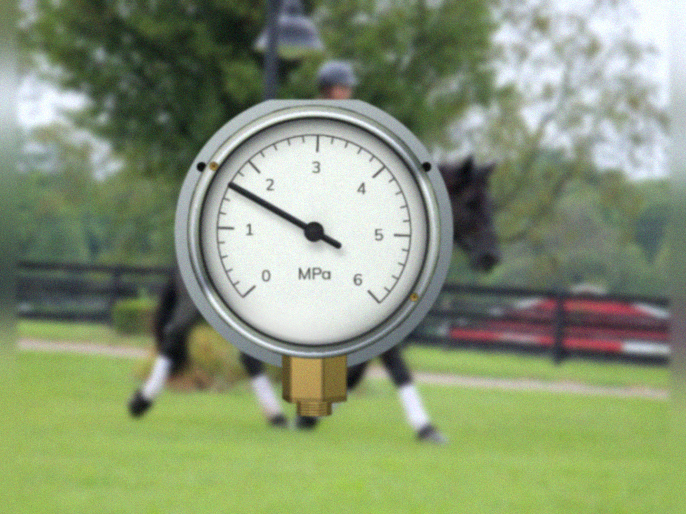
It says value=1.6 unit=MPa
